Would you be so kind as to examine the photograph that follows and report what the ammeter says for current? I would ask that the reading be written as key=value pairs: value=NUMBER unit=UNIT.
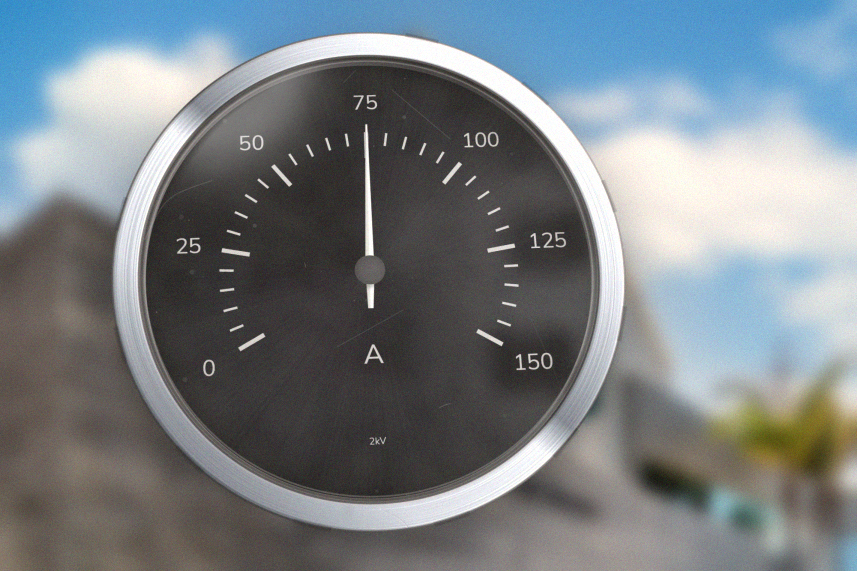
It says value=75 unit=A
